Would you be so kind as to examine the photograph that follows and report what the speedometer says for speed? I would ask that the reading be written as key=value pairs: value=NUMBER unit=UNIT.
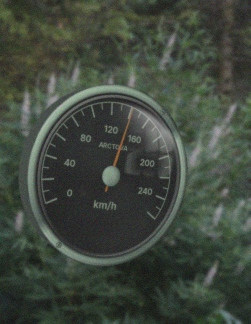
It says value=140 unit=km/h
